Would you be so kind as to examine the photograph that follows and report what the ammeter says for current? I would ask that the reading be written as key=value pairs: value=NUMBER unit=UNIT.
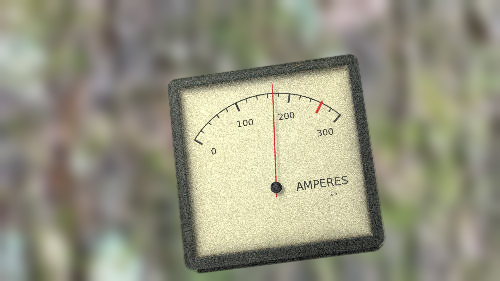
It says value=170 unit=A
